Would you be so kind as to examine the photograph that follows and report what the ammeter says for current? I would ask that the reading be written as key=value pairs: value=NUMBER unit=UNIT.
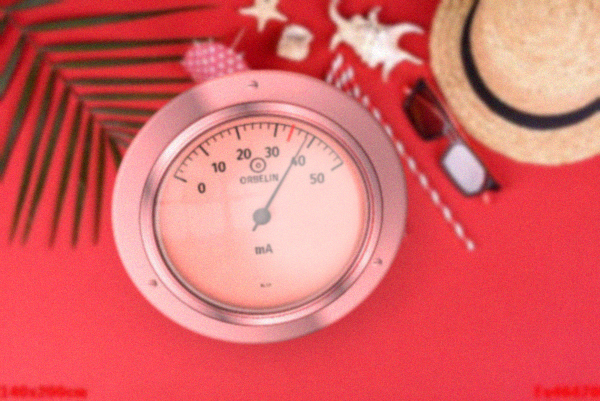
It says value=38 unit=mA
